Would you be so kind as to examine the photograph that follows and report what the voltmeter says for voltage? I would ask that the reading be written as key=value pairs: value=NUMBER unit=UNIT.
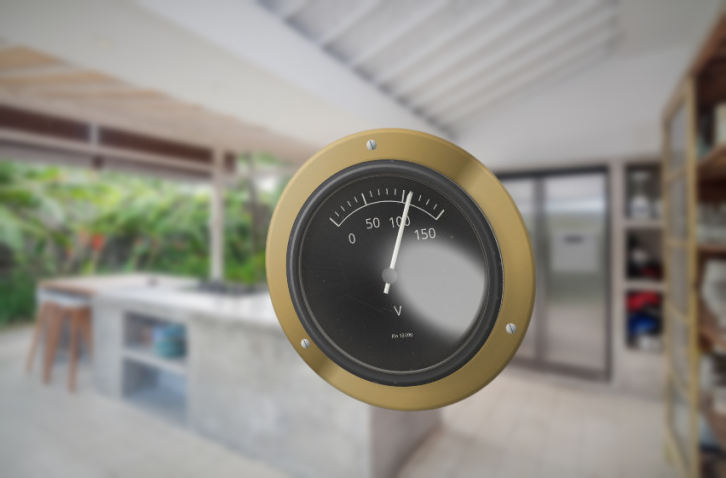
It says value=110 unit=V
